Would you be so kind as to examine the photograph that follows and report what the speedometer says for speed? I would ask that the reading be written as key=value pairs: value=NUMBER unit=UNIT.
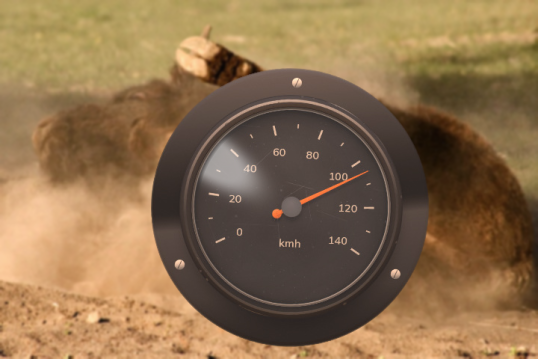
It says value=105 unit=km/h
